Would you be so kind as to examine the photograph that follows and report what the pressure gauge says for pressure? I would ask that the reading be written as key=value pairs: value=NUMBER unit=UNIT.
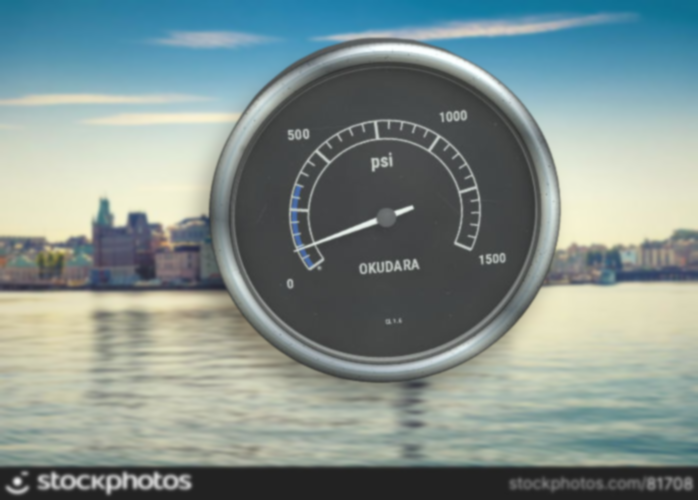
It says value=100 unit=psi
